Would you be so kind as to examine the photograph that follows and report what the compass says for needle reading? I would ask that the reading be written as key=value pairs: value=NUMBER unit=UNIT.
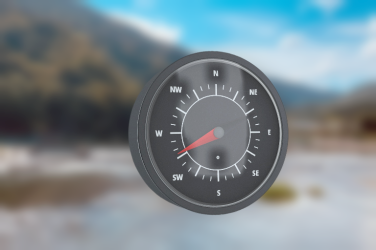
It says value=245 unit=°
